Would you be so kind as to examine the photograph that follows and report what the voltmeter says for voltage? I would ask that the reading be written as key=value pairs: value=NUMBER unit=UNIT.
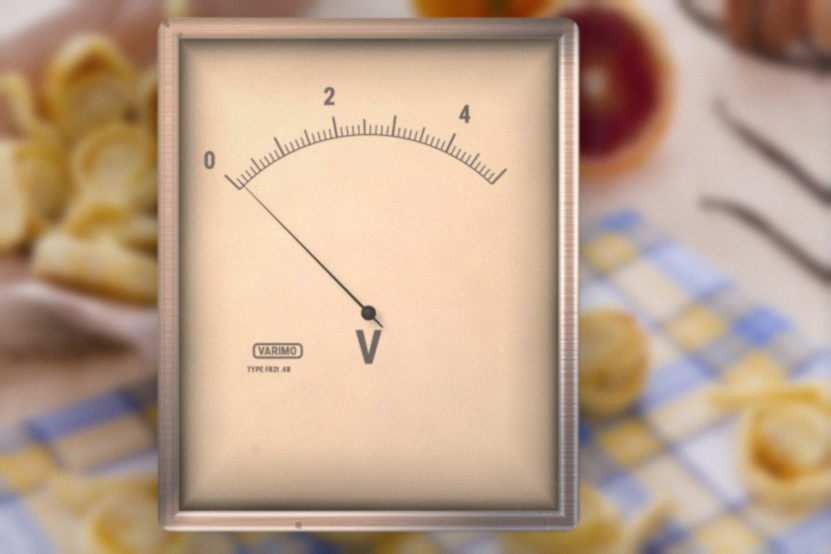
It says value=0.1 unit=V
